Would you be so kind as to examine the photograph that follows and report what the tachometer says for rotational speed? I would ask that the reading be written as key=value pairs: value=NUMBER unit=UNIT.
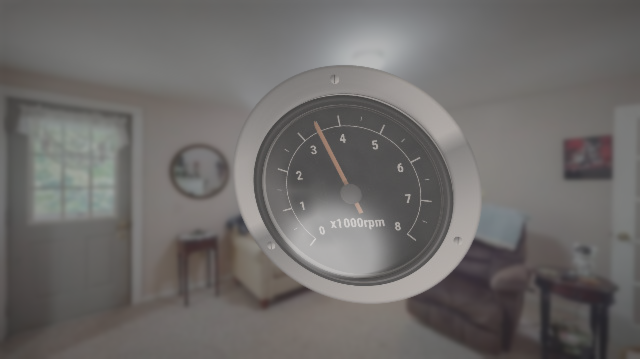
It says value=3500 unit=rpm
